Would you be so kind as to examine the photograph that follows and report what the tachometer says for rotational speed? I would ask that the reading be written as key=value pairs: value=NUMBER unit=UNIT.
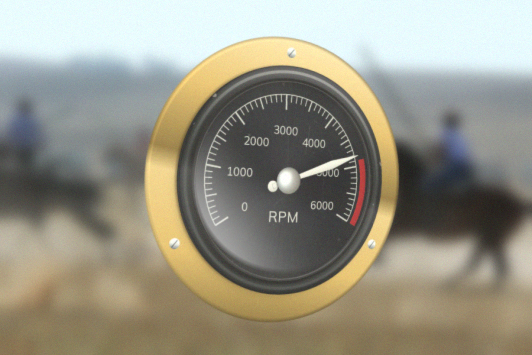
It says value=4800 unit=rpm
